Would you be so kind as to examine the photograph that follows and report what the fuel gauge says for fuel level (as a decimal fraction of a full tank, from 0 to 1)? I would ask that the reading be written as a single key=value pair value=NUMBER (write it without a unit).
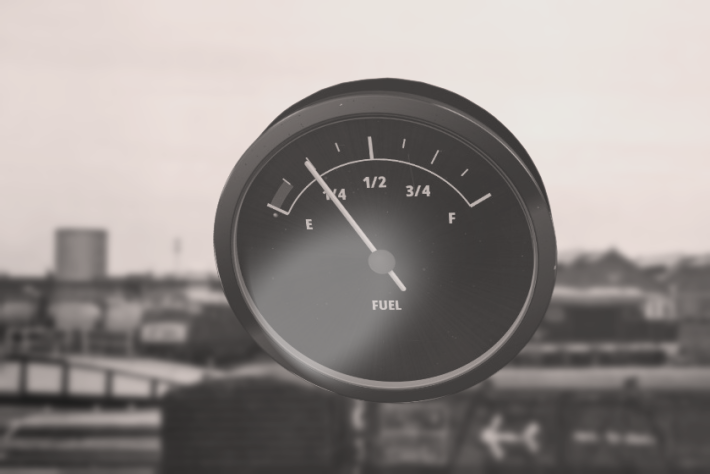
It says value=0.25
